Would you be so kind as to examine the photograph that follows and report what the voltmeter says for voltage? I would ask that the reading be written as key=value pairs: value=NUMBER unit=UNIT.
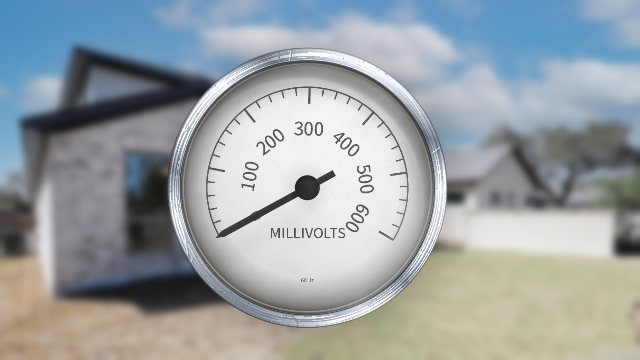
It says value=0 unit=mV
